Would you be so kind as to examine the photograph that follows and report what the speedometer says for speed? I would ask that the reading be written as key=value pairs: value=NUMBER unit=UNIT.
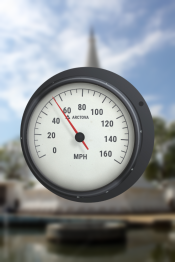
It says value=55 unit=mph
